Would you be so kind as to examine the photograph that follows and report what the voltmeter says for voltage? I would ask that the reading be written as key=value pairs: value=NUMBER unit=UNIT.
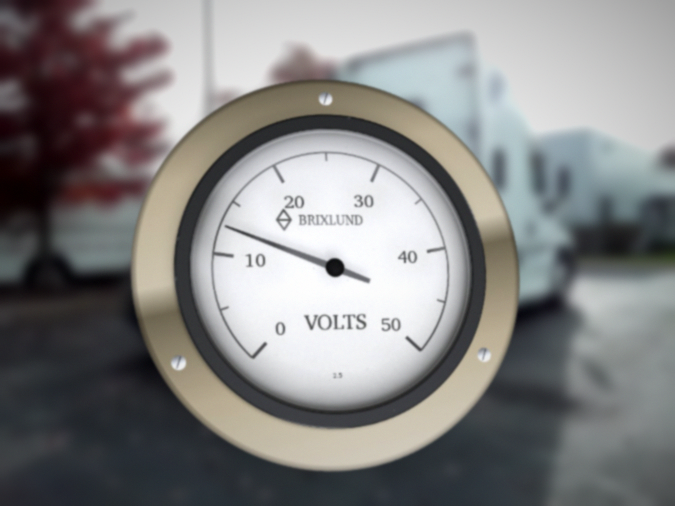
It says value=12.5 unit=V
